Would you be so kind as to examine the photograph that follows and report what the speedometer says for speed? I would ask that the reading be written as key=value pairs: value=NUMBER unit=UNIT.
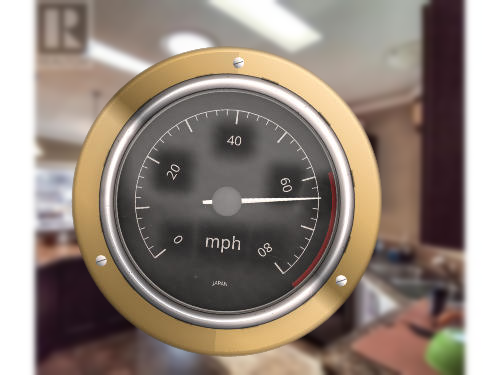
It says value=64 unit=mph
